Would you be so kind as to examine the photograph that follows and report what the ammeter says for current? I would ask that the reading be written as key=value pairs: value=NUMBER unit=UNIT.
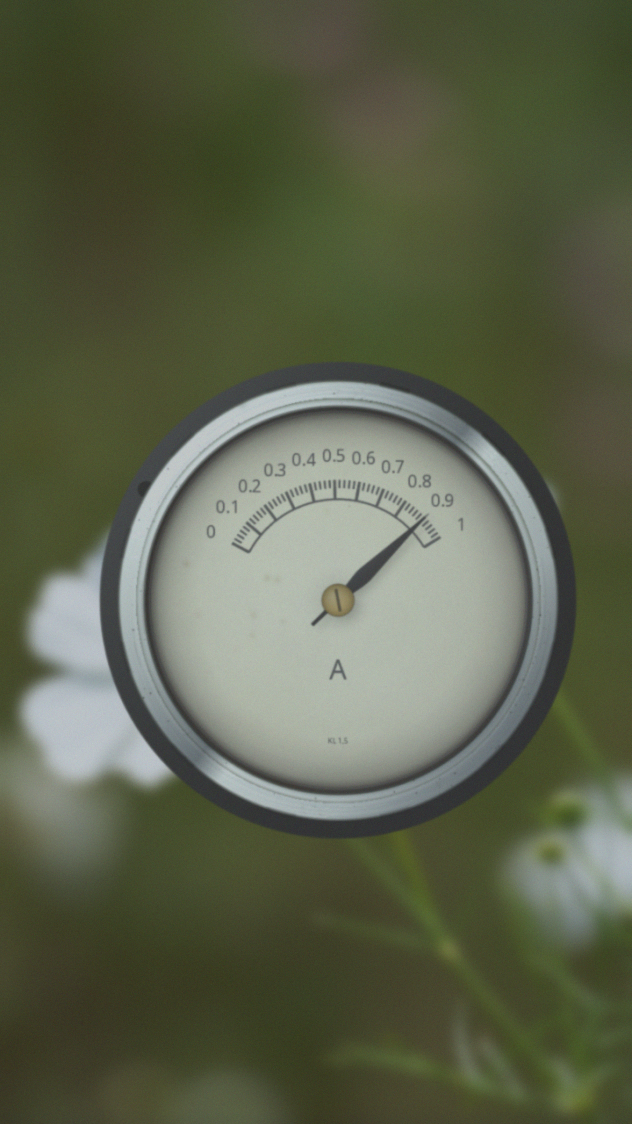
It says value=0.9 unit=A
